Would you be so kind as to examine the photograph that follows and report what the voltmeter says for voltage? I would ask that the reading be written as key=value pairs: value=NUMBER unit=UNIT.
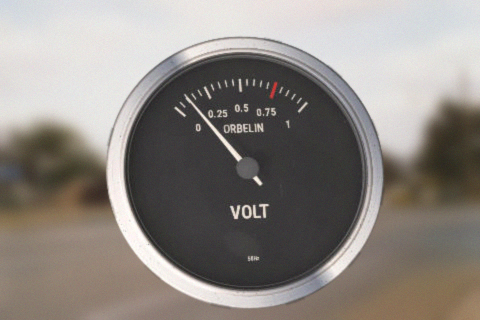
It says value=0.1 unit=V
